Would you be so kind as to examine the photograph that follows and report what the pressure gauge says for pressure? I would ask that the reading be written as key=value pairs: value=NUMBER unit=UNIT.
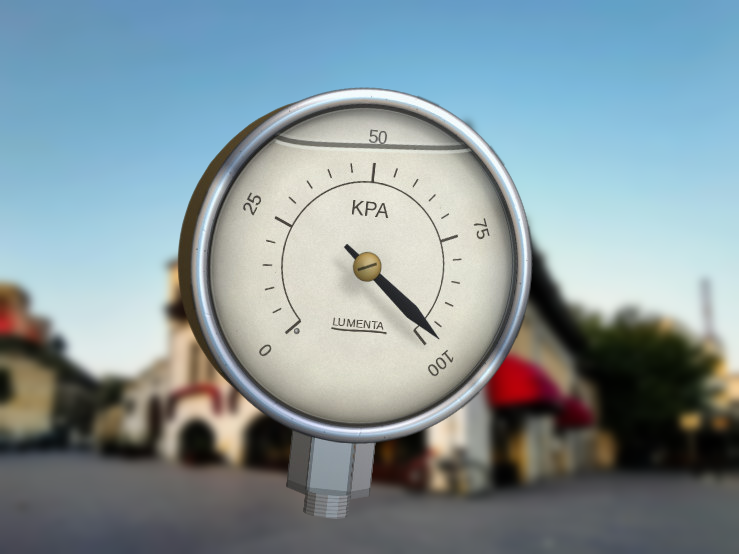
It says value=97.5 unit=kPa
